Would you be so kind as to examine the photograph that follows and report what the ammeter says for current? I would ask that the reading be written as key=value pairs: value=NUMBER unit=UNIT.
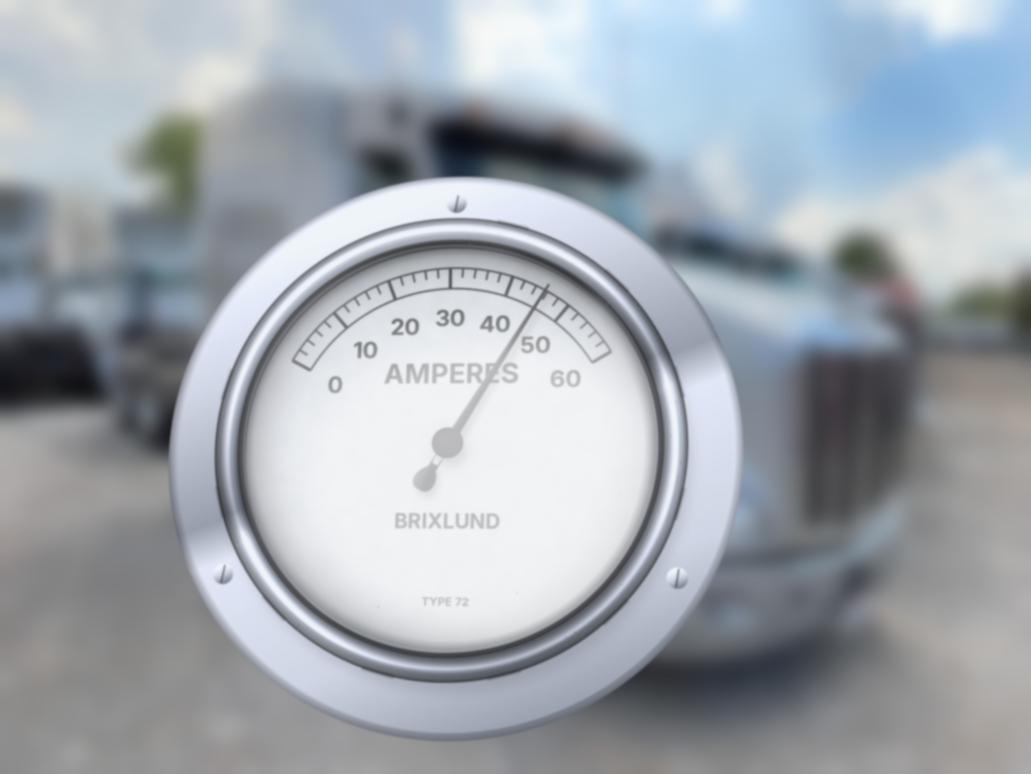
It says value=46 unit=A
